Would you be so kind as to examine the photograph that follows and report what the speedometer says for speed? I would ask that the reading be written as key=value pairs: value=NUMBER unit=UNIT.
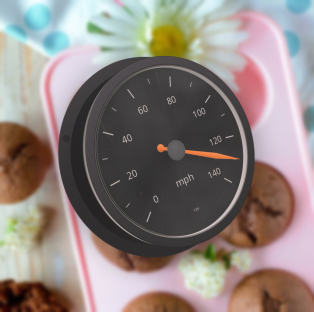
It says value=130 unit=mph
